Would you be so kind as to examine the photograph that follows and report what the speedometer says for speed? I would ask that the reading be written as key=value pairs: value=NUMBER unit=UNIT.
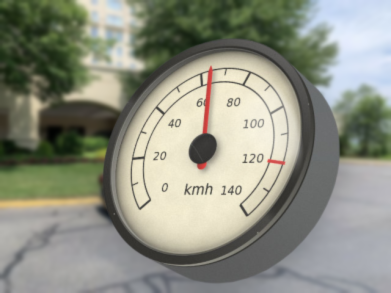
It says value=65 unit=km/h
